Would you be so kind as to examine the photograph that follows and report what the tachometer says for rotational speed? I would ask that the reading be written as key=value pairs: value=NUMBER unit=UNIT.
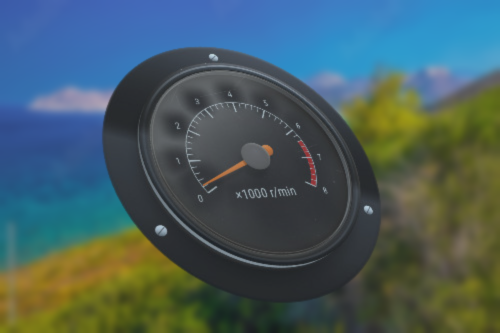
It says value=200 unit=rpm
